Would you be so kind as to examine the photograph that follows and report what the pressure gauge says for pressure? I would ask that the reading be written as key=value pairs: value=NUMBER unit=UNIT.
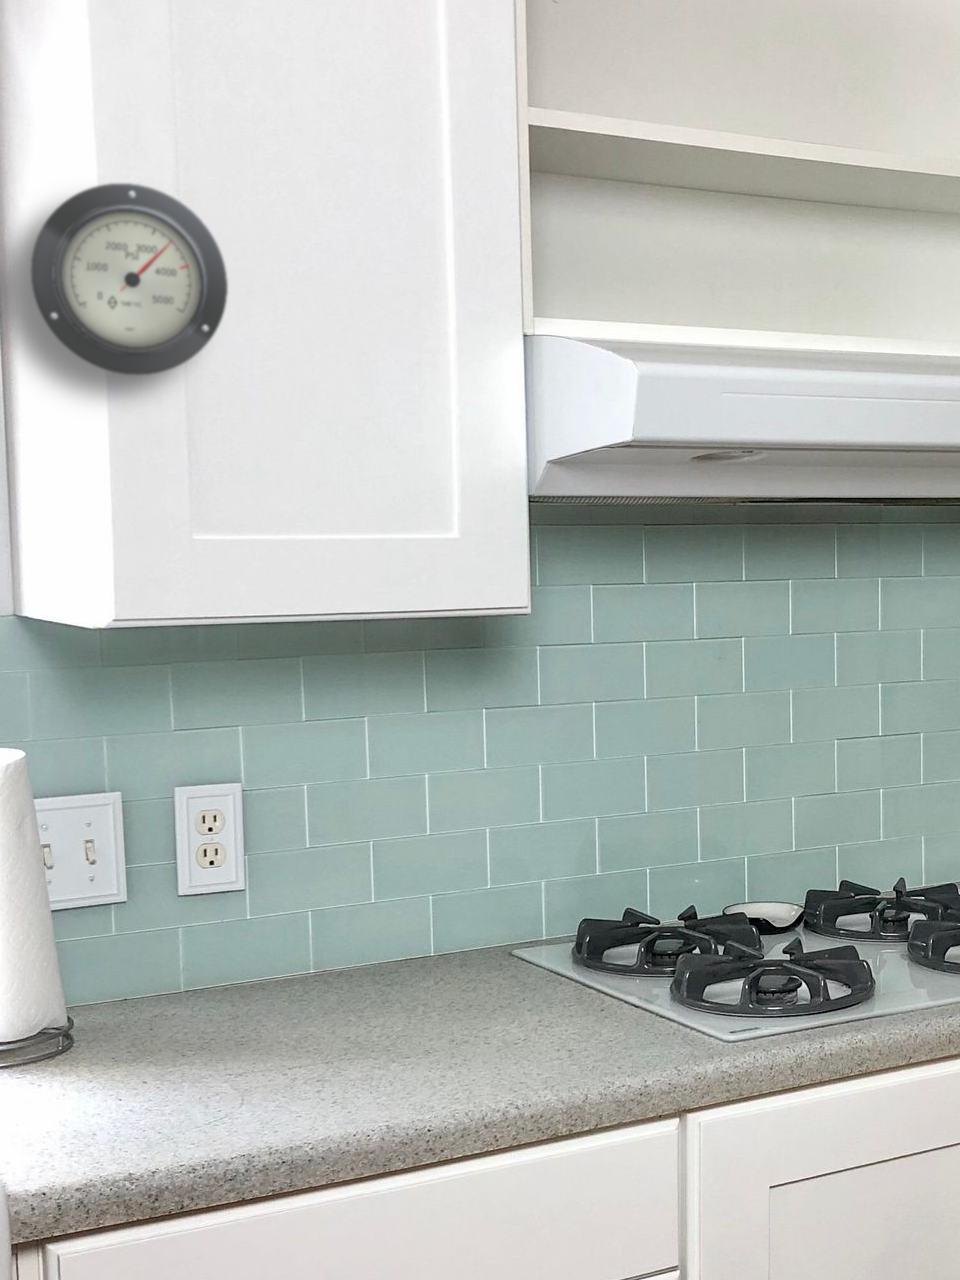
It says value=3400 unit=psi
